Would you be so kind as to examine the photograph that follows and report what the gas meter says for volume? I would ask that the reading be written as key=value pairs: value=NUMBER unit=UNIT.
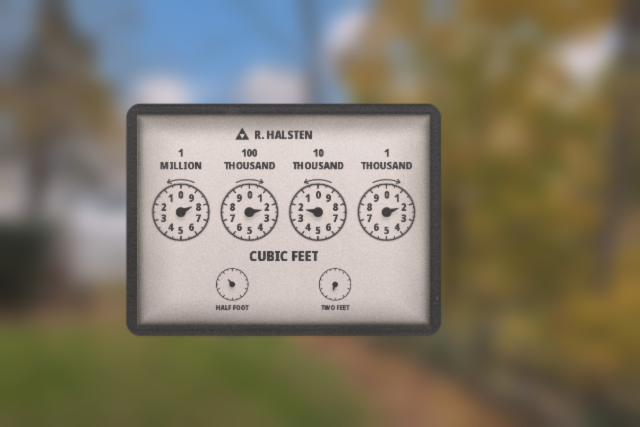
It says value=822200 unit=ft³
